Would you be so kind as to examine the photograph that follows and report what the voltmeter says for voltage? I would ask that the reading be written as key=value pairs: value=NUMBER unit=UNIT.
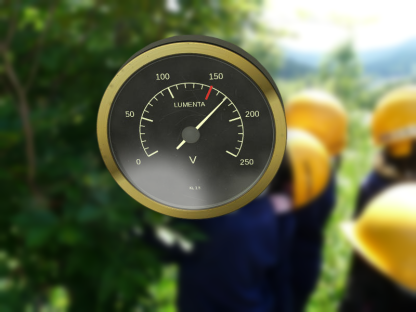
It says value=170 unit=V
